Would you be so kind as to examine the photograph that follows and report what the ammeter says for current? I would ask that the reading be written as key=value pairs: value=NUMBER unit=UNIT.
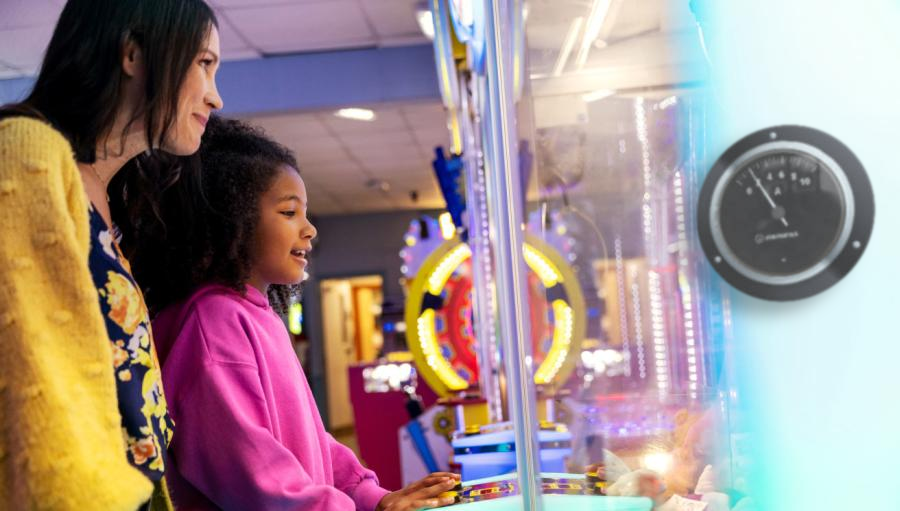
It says value=2 unit=A
